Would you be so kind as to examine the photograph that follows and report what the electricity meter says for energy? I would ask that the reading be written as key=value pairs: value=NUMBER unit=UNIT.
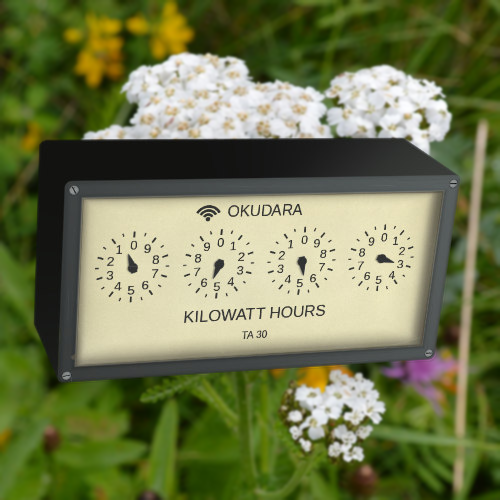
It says value=553 unit=kWh
